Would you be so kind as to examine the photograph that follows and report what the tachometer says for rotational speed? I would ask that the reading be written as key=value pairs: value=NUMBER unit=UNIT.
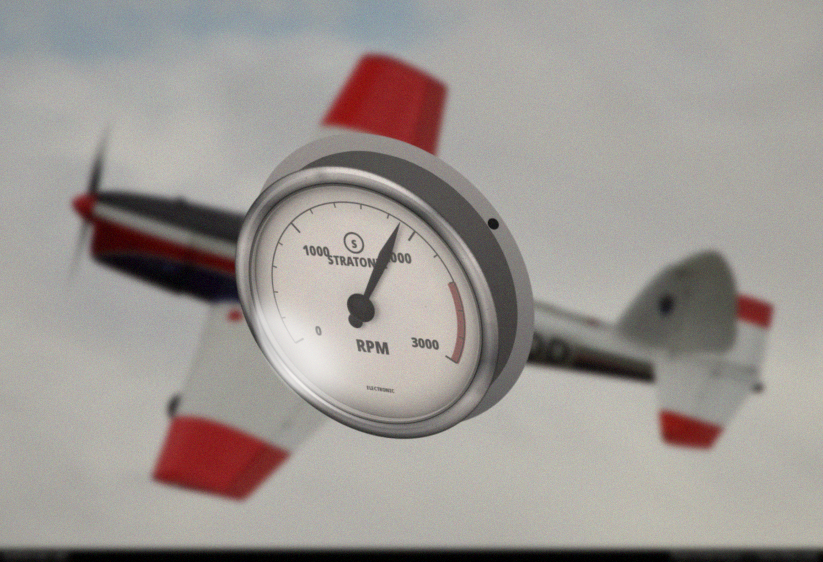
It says value=1900 unit=rpm
